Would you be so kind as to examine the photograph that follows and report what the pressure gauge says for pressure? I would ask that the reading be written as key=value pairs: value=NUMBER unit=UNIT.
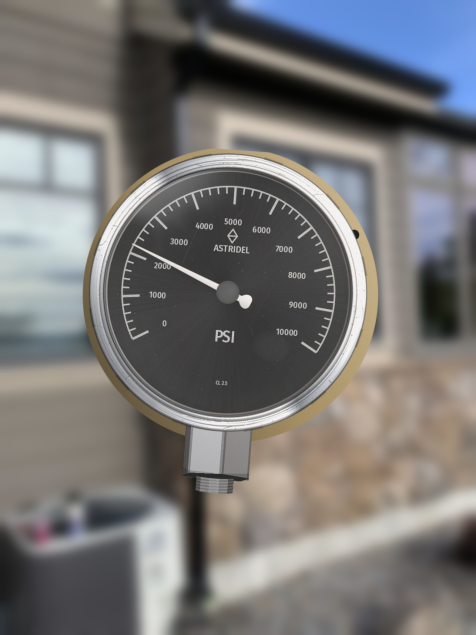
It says value=2200 unit=psi
